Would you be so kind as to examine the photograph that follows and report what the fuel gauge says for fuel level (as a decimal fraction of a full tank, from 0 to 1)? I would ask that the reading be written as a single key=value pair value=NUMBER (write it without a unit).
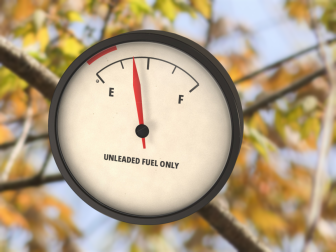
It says value=0.375
